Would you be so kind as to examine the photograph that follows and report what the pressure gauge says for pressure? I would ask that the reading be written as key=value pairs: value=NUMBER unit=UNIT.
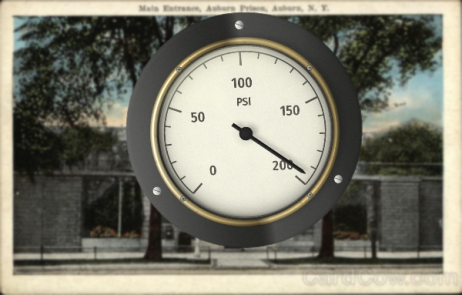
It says value=195 unit=psi
